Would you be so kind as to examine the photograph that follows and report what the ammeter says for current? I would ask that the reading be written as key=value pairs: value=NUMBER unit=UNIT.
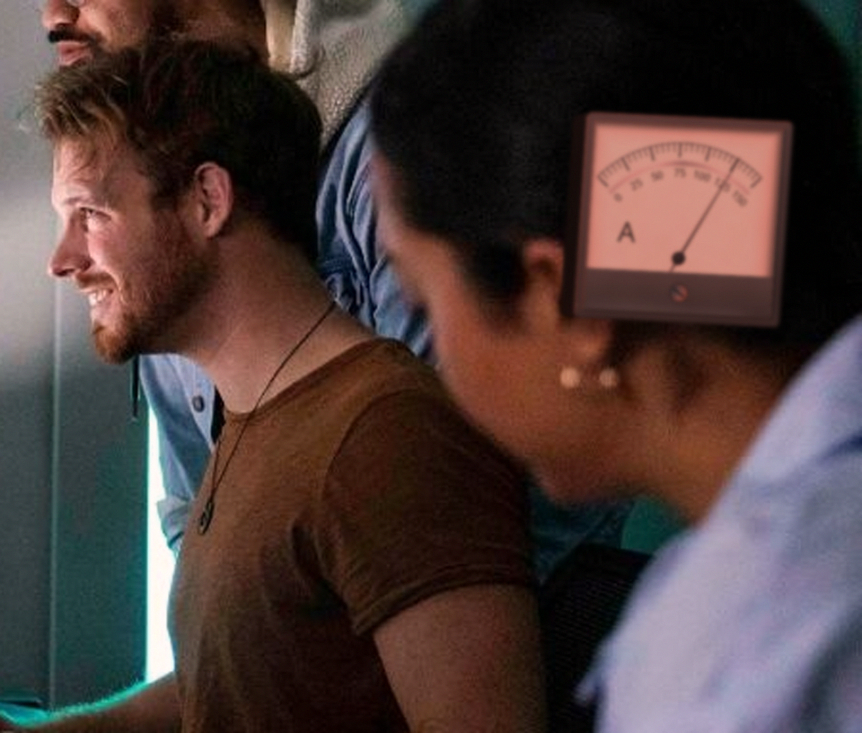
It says value=125 unit=A
